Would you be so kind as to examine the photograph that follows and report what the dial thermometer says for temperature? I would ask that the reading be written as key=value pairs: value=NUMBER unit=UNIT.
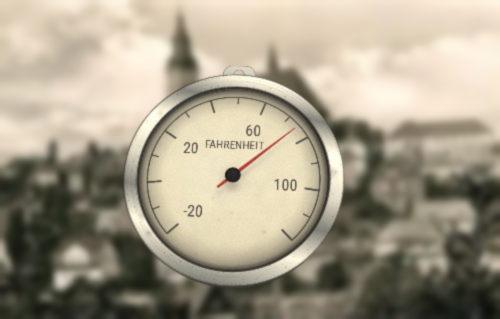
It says value=75 unit=°F
